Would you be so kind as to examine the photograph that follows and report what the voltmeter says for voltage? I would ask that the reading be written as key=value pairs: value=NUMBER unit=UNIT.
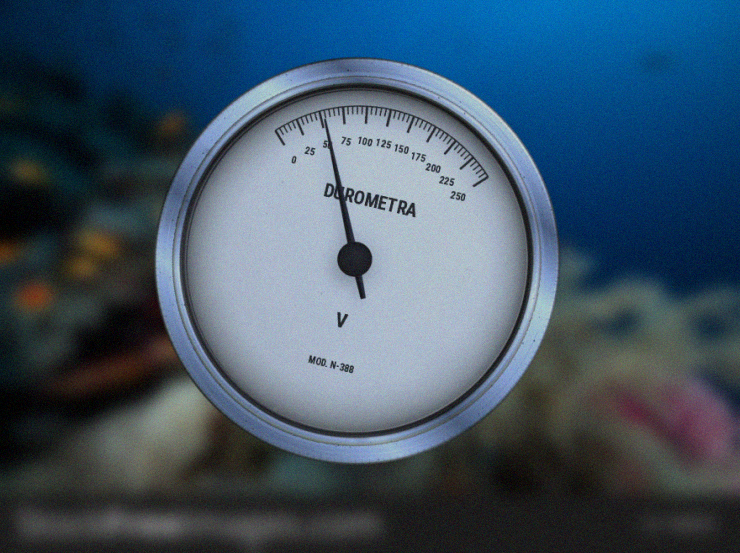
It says value=55 unit=V
